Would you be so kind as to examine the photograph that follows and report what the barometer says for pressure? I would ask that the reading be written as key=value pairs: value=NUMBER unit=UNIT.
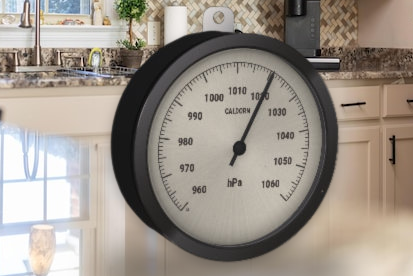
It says value=1020 unit=hPa
